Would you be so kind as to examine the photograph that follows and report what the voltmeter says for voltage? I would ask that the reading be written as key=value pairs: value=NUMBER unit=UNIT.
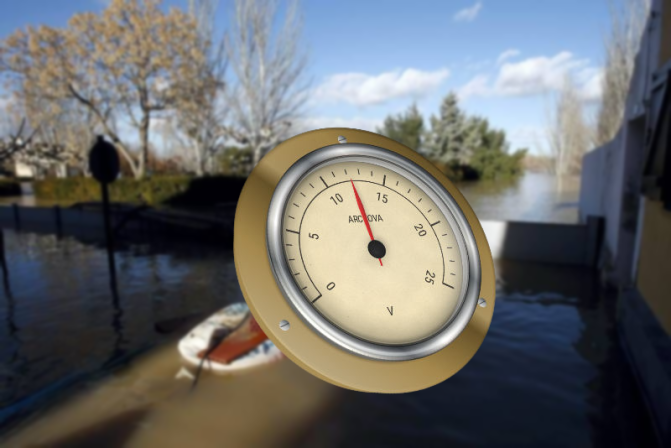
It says value=12 unit=V
